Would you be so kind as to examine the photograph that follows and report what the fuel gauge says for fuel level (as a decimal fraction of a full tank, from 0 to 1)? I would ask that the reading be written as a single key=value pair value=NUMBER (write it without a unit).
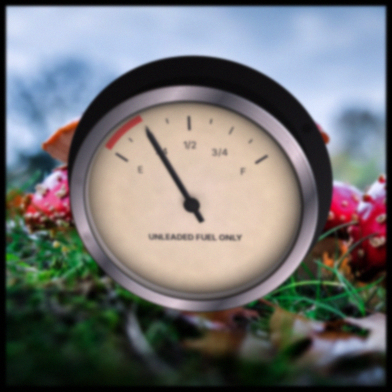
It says value=0.25
